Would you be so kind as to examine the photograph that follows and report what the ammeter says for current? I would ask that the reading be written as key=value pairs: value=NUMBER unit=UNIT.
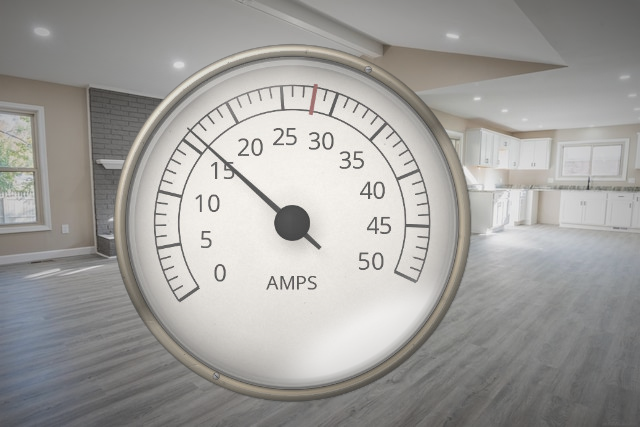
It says value=16 unit=A
